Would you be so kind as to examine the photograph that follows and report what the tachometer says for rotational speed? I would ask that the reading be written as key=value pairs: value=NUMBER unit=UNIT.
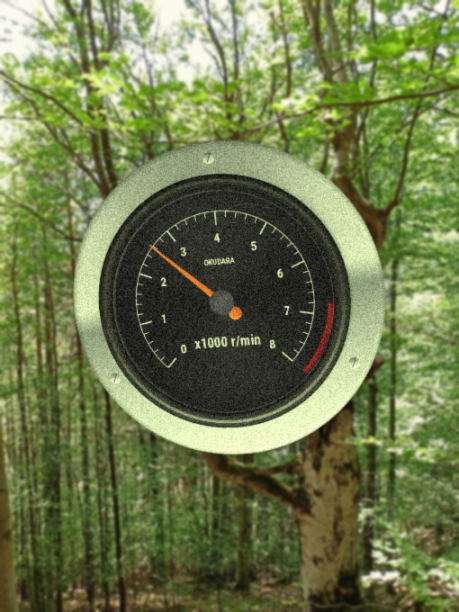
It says value=2600 unit=rpm
